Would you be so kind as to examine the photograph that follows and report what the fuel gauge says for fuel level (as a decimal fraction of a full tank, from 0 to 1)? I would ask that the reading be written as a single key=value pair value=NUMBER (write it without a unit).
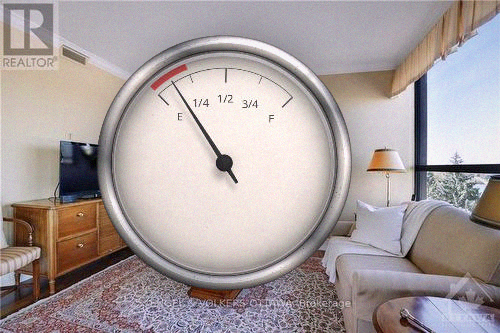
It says value=0.125
